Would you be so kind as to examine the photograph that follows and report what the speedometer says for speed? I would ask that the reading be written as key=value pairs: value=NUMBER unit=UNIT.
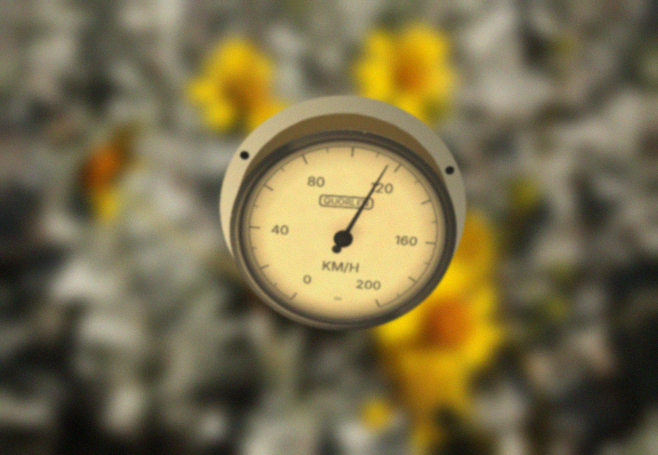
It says value=115 unit=km/h
